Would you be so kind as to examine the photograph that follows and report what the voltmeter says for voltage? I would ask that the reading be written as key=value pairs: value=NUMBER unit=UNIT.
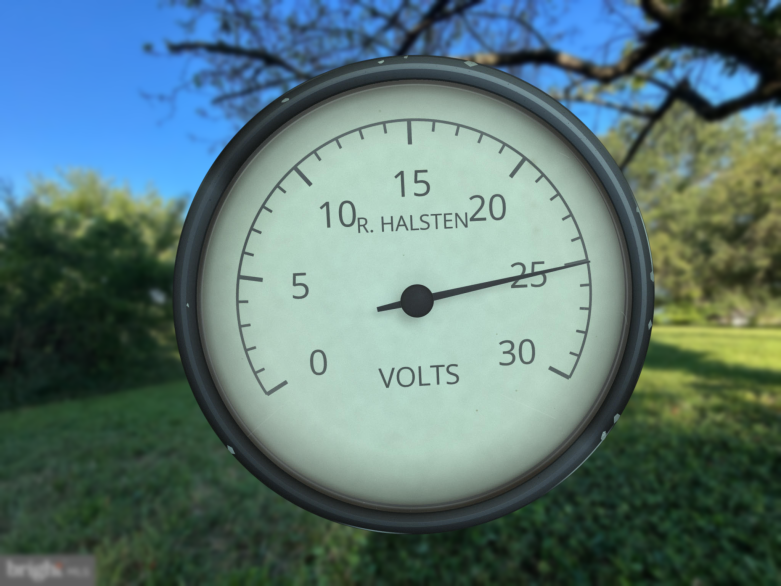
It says value=25 unit=V
